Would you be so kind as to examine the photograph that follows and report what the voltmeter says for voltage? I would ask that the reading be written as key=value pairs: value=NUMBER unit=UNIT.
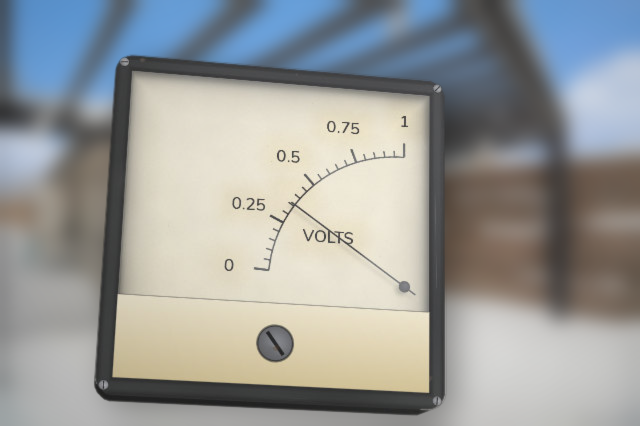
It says value=0.35 unit=V
